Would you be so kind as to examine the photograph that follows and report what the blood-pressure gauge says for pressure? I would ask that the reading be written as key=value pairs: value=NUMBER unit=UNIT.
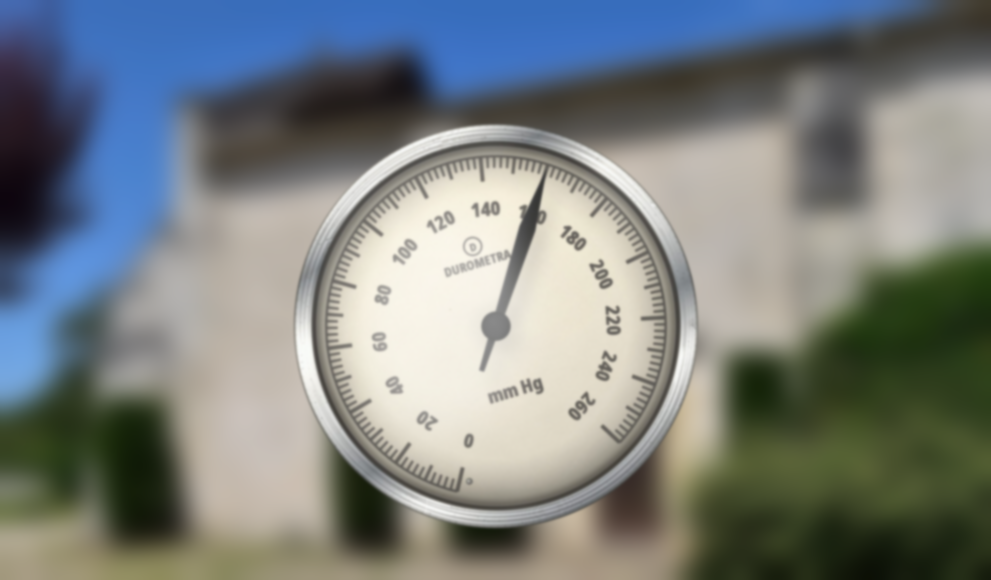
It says value=160 unit=mmHg
